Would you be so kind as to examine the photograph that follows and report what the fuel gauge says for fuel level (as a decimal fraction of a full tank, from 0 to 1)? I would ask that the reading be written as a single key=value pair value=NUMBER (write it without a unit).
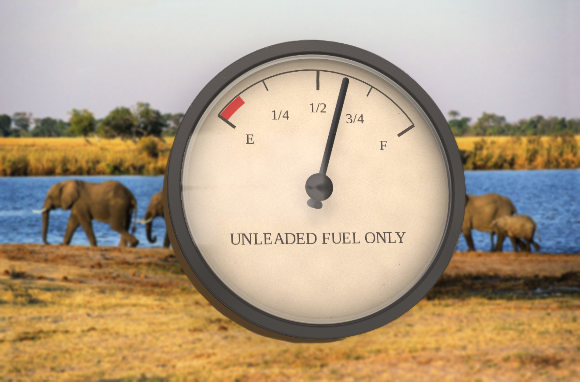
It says value=0.625
